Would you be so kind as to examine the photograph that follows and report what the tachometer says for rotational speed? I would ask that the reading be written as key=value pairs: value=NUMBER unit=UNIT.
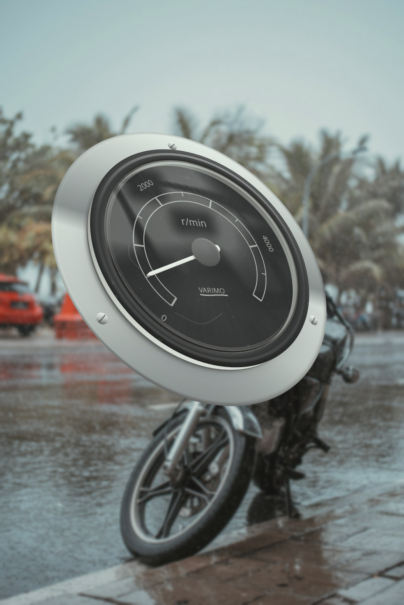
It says value=500 unit=rpm
